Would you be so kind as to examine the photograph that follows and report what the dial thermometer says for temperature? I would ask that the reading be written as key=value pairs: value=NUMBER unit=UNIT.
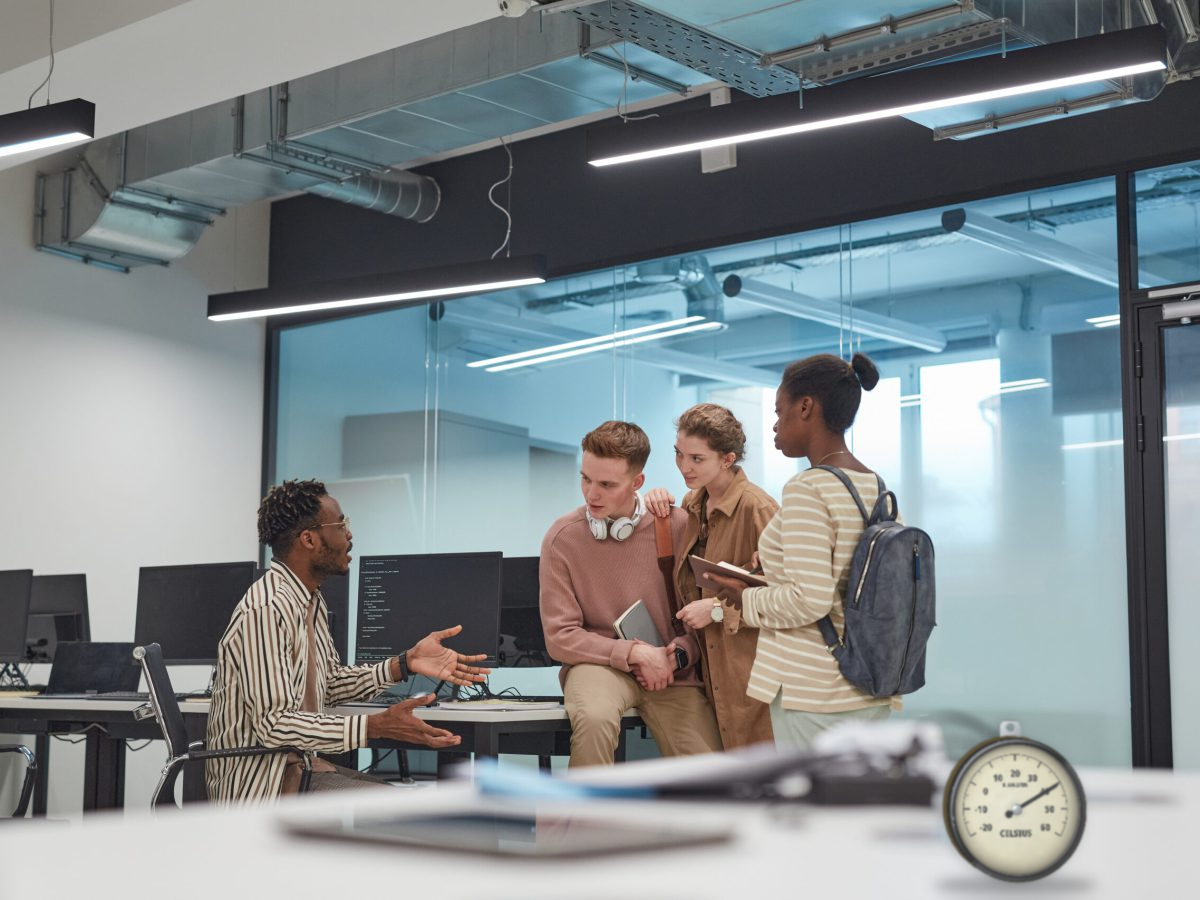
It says value=40 unit=°C
